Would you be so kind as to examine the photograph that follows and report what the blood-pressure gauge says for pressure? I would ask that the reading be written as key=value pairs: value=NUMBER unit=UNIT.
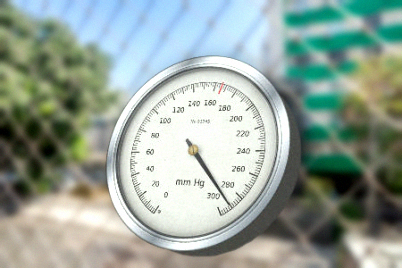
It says value=290 unit=mmHg
